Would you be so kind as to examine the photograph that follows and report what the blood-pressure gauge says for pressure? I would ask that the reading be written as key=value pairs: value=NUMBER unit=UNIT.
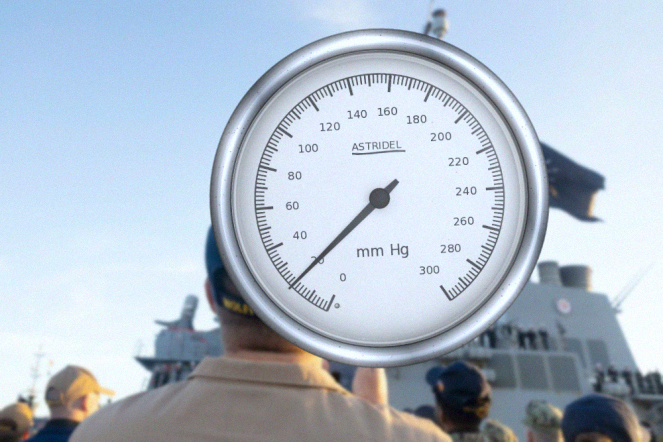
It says value=20 unit=mmHg
